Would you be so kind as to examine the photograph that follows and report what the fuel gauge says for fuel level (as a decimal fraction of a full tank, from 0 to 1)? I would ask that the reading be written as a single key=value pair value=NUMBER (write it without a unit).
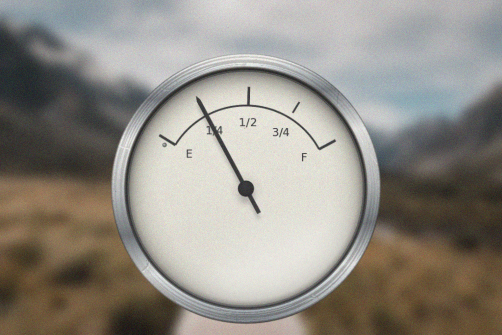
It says value=0.25
